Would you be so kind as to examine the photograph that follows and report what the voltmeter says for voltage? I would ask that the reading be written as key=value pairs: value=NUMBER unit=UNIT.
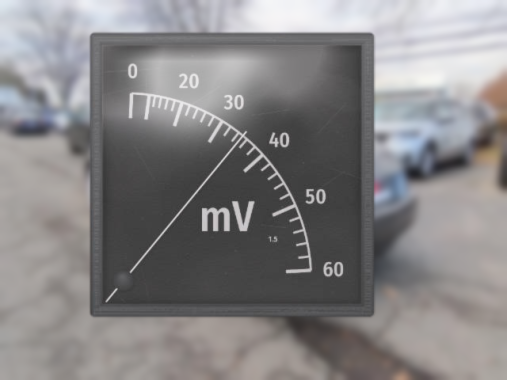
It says value=35 unit=mV
